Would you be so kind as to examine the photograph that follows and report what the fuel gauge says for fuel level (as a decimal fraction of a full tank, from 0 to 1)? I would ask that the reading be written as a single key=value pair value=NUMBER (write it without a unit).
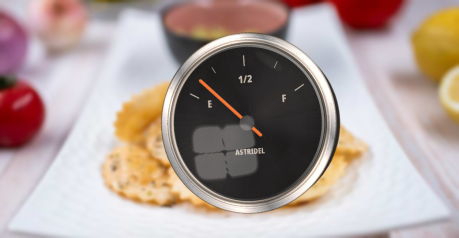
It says value=0.125
